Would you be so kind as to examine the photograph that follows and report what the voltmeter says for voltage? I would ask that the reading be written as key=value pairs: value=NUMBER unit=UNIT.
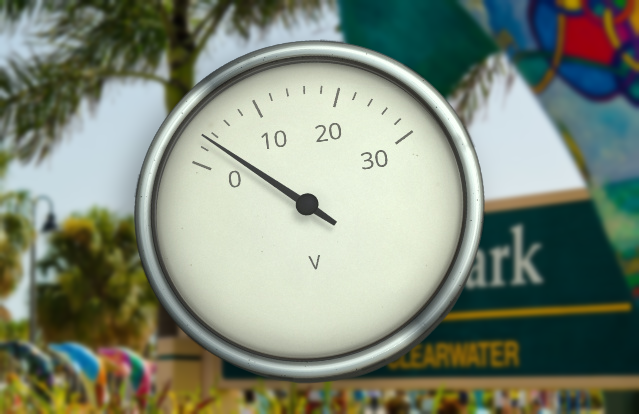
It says value=3 unit=V
